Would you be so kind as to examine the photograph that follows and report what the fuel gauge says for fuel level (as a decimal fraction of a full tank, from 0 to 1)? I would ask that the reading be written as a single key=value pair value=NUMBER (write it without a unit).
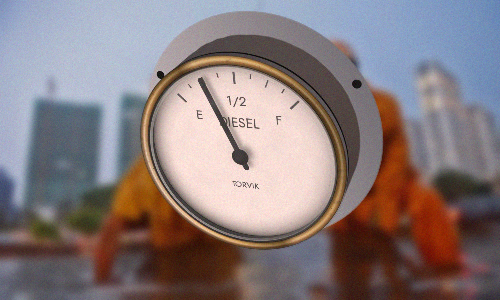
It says value=0.25
